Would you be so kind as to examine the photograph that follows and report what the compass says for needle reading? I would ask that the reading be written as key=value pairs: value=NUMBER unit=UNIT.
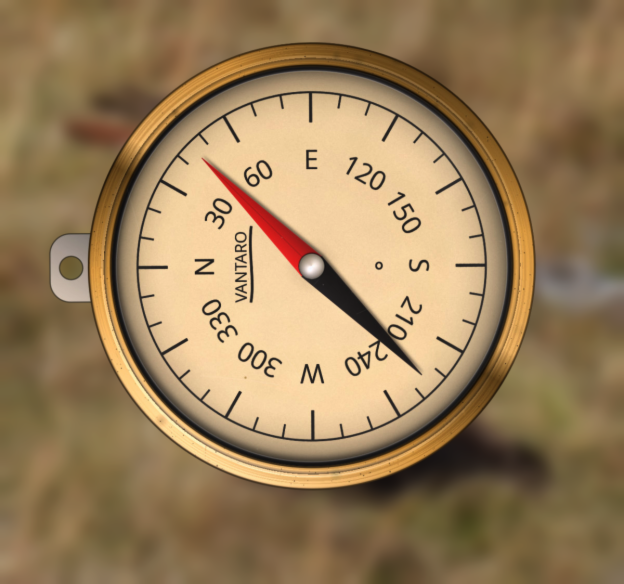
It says value=45 unit=°
